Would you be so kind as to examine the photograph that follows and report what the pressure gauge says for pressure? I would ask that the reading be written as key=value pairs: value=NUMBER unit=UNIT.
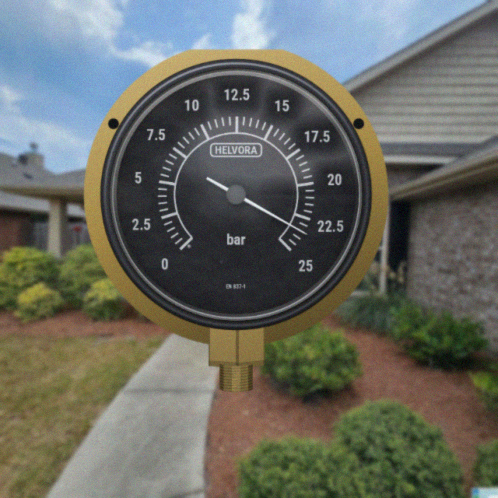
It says value=23.5 unit=bar
